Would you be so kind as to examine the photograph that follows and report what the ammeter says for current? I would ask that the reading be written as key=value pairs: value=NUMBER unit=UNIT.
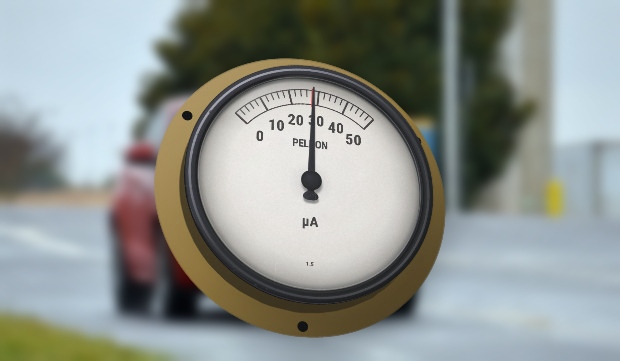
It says value=28 unit=µA
